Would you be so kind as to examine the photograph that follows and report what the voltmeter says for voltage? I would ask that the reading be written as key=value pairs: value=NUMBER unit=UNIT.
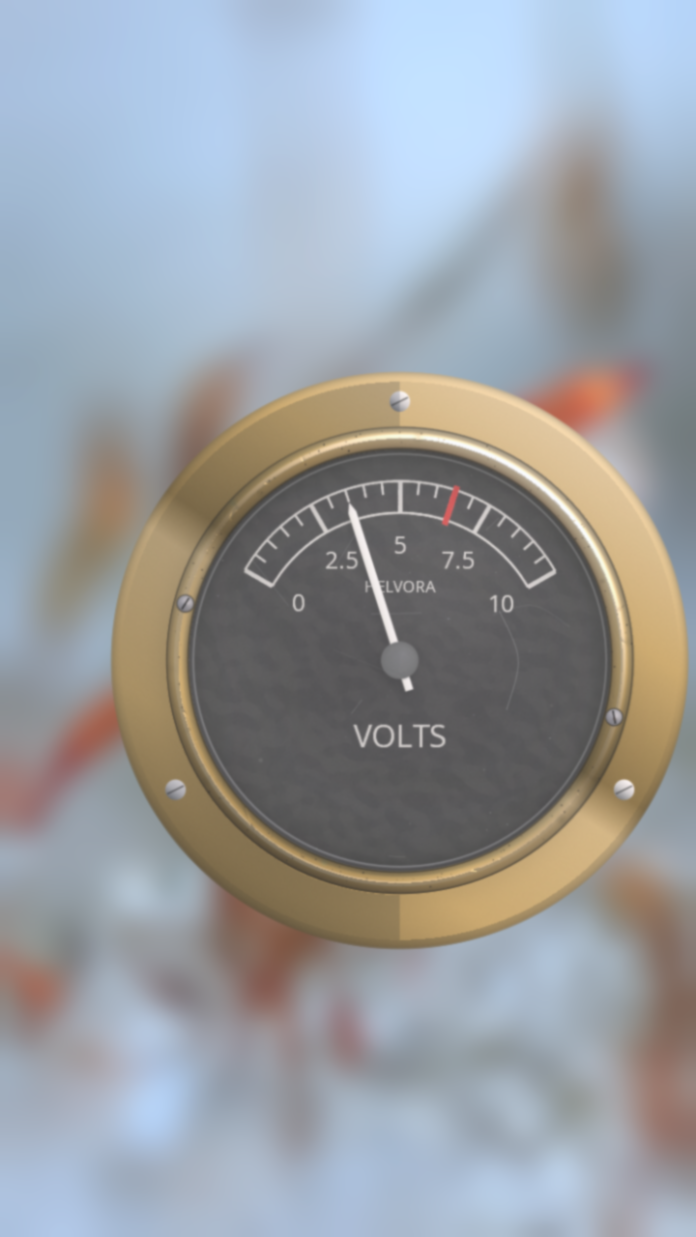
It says value=3.5 unit=V
